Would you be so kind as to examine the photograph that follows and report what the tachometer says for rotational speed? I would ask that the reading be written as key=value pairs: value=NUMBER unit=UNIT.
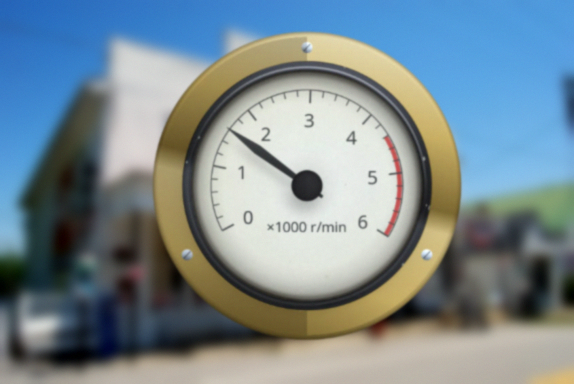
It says value=1600 unit=rpm
